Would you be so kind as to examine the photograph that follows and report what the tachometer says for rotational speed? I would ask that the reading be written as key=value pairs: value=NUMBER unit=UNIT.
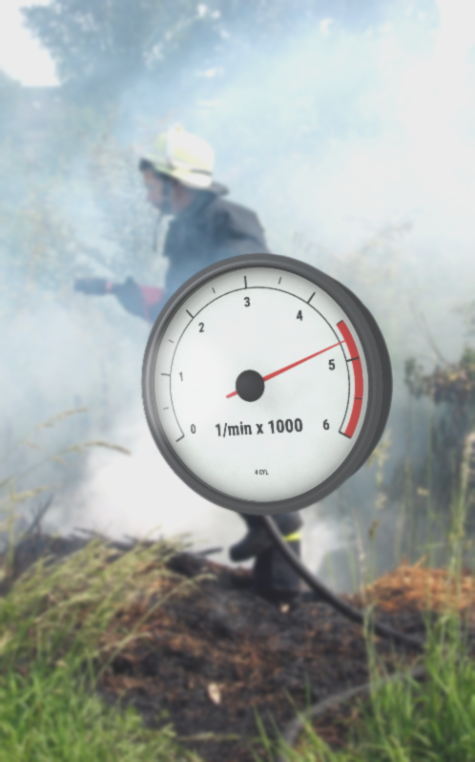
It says value=4750 unit=rpm
